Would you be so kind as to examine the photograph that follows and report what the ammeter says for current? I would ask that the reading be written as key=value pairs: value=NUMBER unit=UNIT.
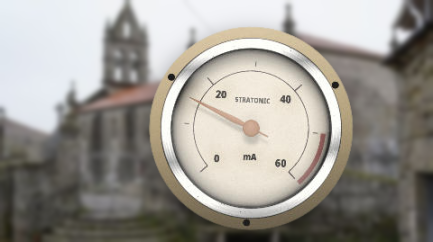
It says value=15 unit=mA
